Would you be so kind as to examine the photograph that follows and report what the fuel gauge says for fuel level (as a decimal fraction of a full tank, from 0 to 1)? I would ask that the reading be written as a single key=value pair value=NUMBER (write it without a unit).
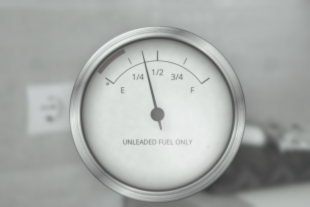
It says value=0.375
